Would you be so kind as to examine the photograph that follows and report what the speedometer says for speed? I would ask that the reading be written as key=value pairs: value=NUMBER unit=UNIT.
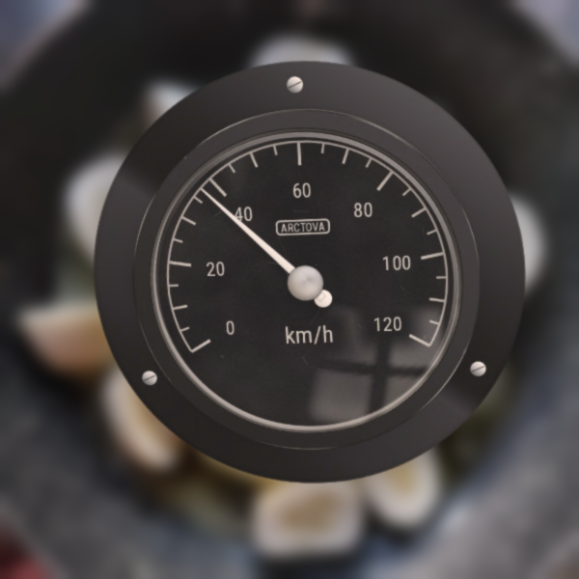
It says value=37.5 unit=km/h
